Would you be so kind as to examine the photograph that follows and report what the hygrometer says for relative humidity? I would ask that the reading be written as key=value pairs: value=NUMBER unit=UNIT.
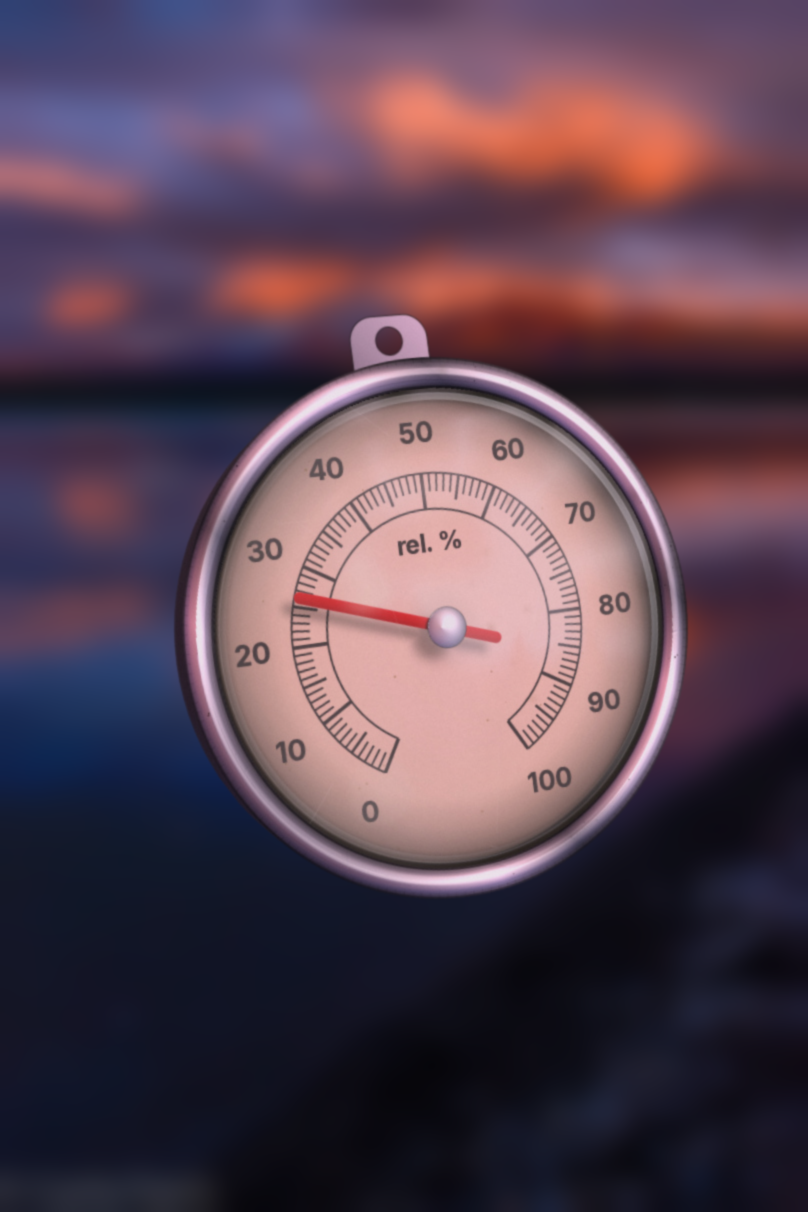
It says value=26 unit=%
